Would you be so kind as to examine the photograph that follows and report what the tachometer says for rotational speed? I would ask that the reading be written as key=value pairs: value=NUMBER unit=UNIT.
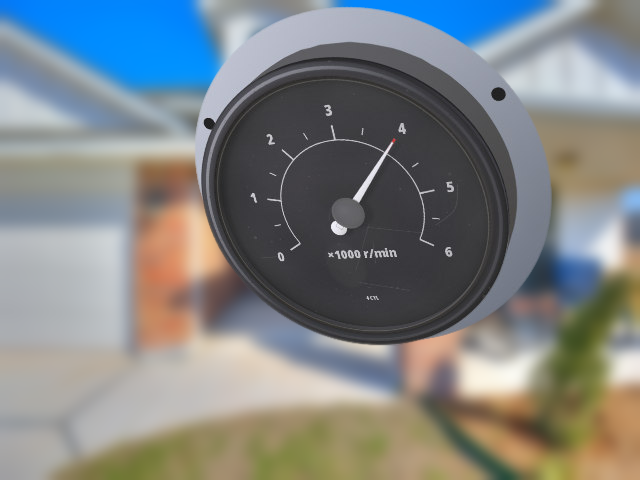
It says value=4000 unit=rpm
